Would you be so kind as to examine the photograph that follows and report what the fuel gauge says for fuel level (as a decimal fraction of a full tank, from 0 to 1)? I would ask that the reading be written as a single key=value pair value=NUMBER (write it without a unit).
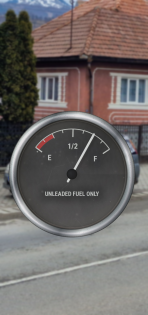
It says value=0.75
